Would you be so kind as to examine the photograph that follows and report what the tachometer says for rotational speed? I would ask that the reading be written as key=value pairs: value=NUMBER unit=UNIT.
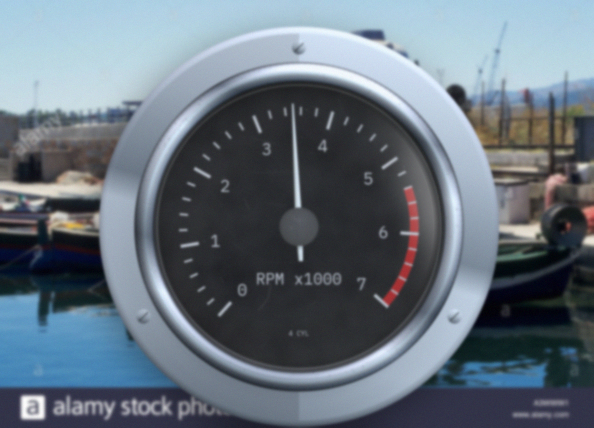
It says value=3500 unit=rpm
